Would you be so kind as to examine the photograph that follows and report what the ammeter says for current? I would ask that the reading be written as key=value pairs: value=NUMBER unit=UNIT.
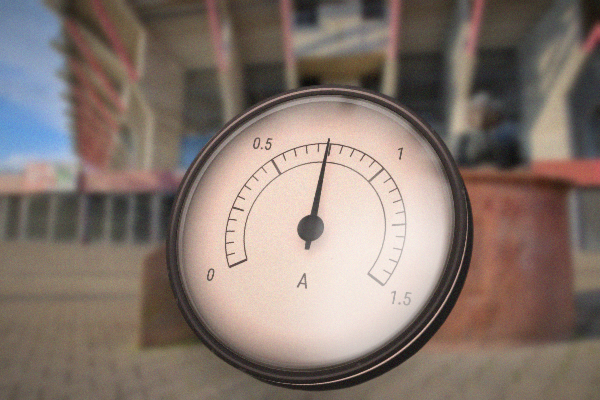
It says value=0.75 unit=A
